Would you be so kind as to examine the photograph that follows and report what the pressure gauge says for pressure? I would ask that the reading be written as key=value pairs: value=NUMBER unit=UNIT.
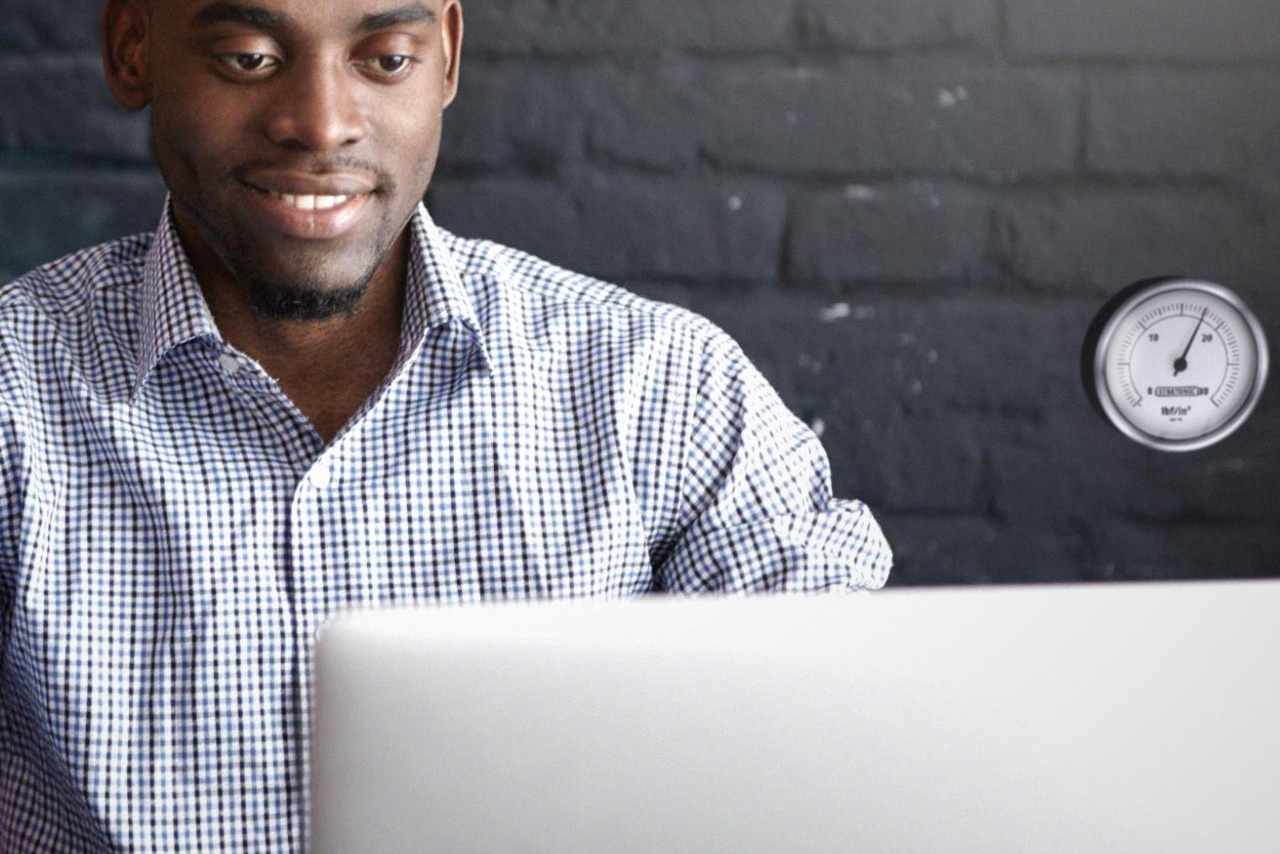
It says value=17.5 unit=psi
